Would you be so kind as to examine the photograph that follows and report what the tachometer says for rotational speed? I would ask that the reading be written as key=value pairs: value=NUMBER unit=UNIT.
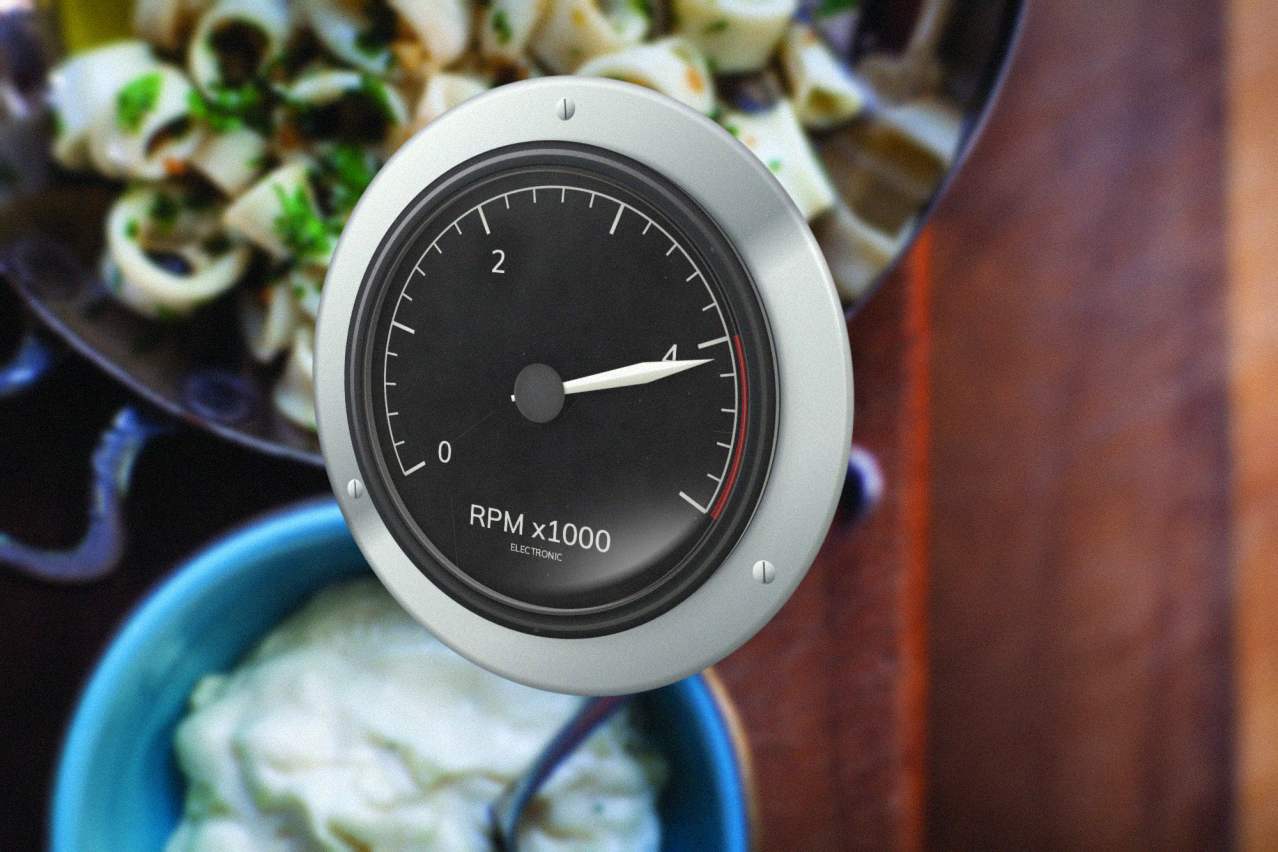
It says value=4100 unit=rpm
